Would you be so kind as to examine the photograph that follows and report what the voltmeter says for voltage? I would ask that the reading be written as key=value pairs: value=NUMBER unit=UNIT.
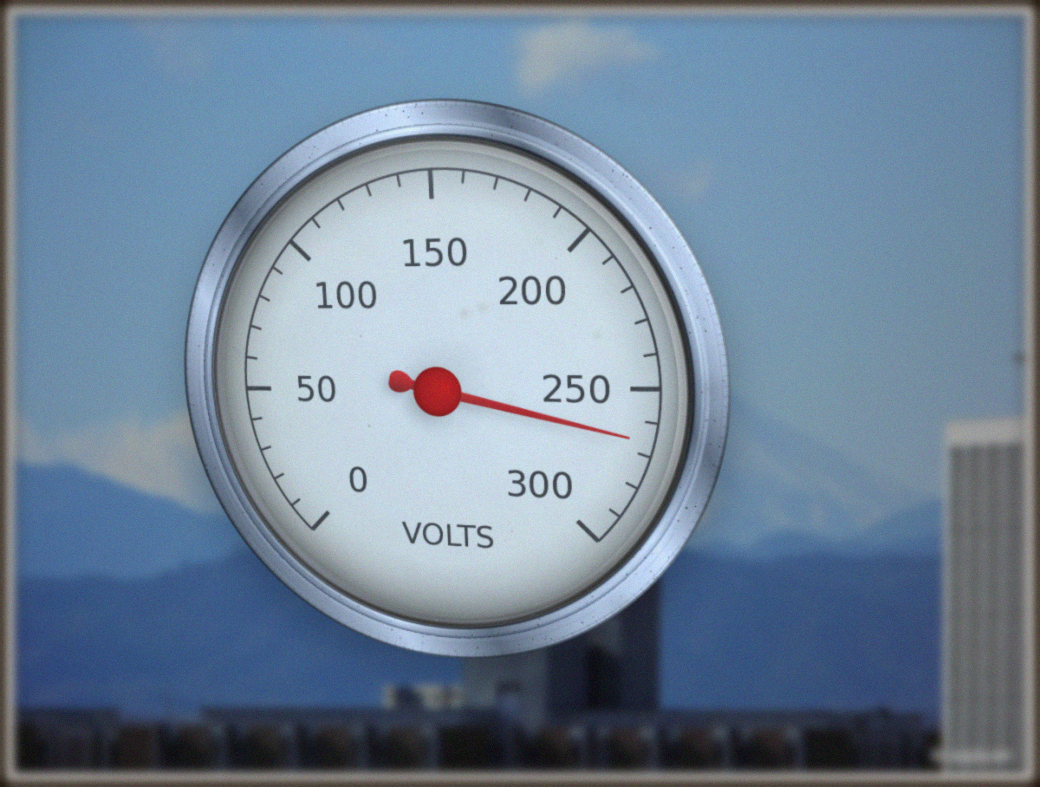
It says value=265 unit=V
